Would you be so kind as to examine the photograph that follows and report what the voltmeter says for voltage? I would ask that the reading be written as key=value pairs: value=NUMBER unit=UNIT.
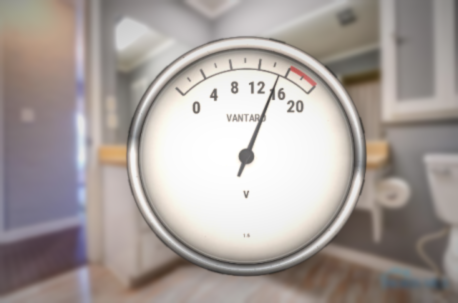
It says value=15 unit=V
